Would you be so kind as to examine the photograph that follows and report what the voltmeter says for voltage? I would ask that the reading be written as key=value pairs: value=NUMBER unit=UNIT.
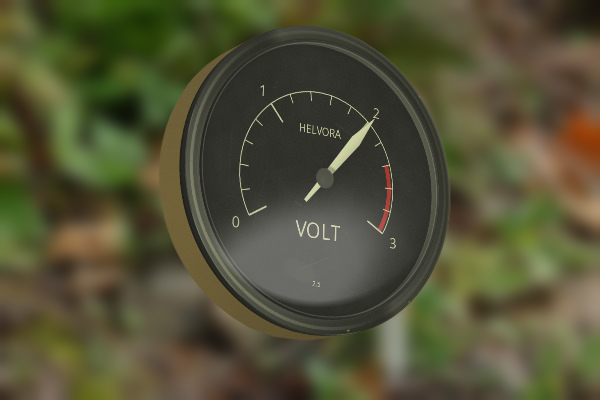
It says value=2 unit=V
